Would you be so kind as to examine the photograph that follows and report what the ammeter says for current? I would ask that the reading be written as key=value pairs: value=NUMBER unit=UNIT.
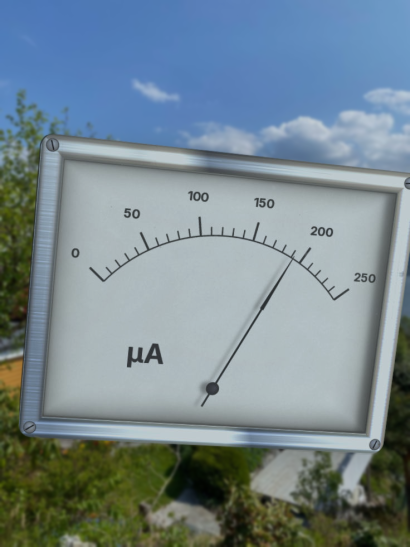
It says value=190 unit=µA
